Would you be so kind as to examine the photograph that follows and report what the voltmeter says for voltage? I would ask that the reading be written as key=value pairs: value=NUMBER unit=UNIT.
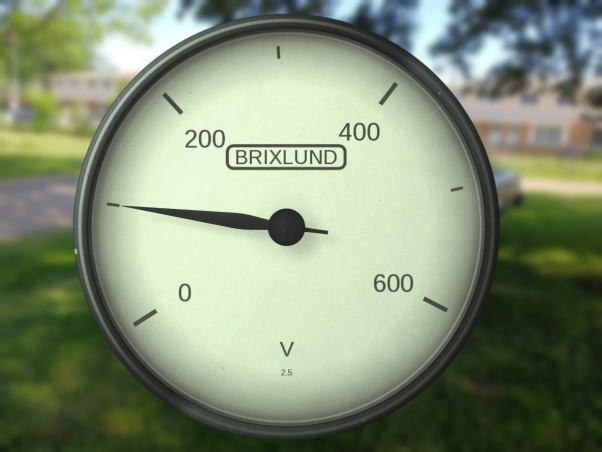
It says value=100 unit=V
